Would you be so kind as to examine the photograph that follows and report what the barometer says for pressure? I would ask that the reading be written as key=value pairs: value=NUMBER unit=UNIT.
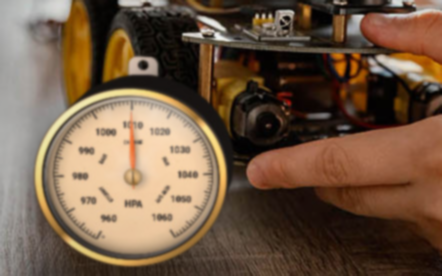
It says value=1010 unit=hPa
